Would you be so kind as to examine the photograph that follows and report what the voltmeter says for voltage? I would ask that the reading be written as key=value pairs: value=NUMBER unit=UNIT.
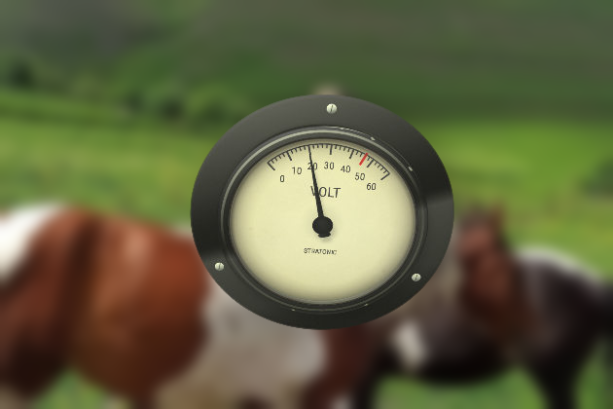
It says value=20 unit=V
